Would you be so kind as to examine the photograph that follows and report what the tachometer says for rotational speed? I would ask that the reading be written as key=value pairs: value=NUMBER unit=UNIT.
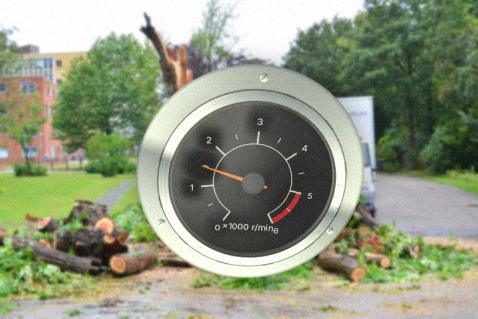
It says value=1500 unit=rpm
